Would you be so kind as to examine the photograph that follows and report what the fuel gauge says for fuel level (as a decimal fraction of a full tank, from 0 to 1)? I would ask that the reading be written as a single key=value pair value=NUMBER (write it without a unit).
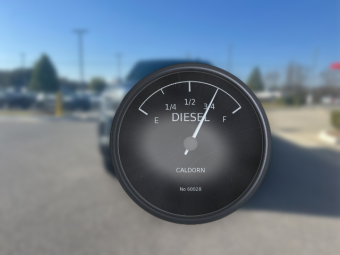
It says value=0.75
